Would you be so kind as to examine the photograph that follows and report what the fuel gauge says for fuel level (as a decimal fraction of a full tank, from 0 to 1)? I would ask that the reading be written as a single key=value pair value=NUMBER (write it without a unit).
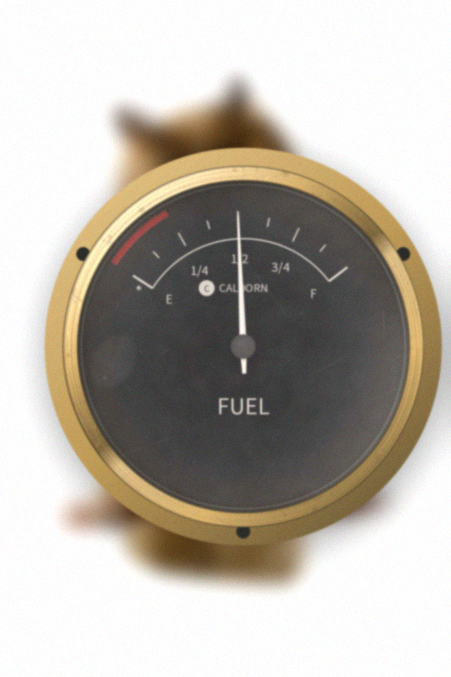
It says value=0.5
